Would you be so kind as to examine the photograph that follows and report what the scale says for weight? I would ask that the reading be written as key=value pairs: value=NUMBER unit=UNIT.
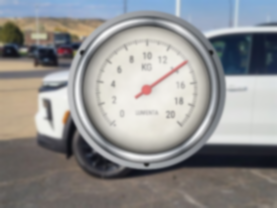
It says value=14 unit=kg
